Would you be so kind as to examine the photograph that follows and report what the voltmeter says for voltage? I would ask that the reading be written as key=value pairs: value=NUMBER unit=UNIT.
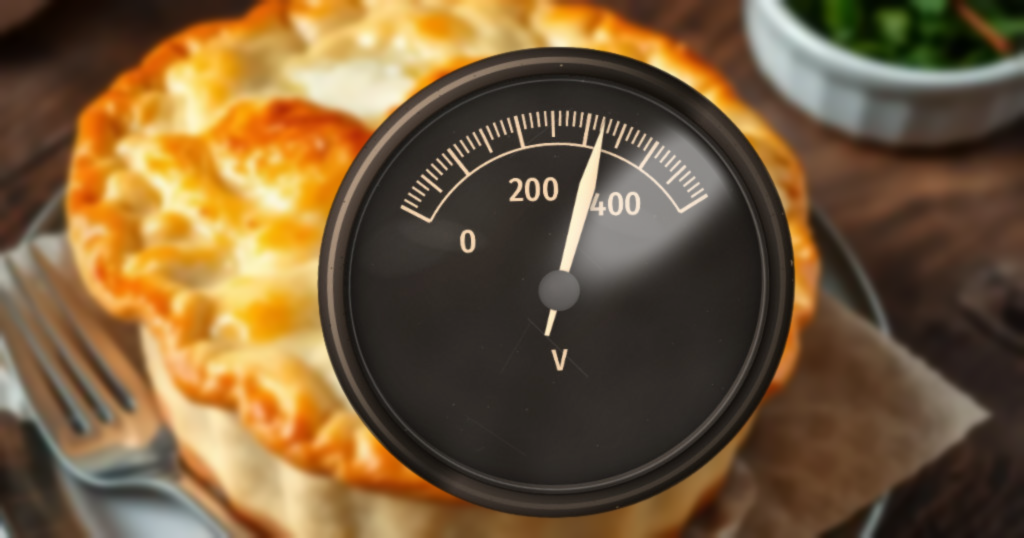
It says value=320 unit=V
